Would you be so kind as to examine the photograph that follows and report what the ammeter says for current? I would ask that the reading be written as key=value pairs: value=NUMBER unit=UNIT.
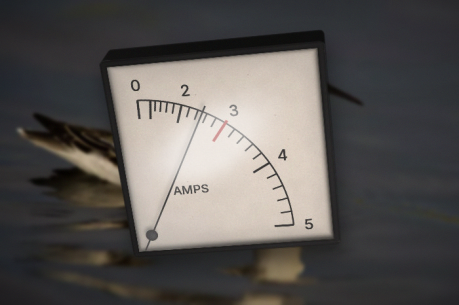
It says value=2.5 unit=A
